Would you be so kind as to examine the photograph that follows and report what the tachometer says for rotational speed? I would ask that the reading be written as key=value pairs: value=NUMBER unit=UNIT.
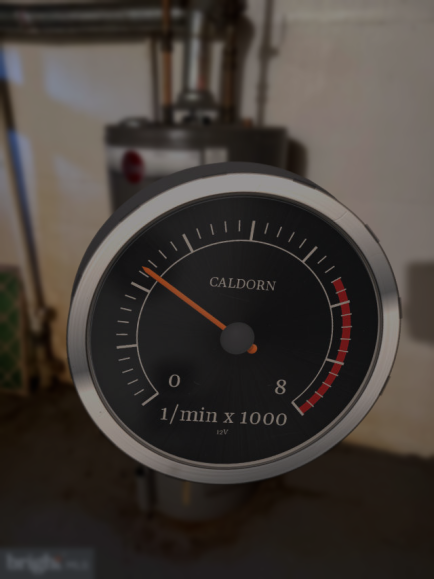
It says value=2300 unit=rpm
